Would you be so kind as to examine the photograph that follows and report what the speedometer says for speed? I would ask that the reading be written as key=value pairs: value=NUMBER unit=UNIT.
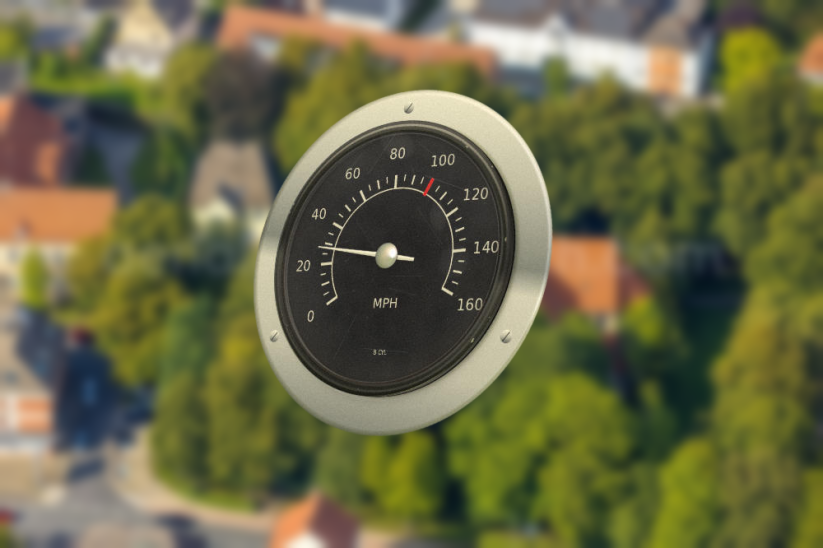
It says value=27.5 unit=mph
